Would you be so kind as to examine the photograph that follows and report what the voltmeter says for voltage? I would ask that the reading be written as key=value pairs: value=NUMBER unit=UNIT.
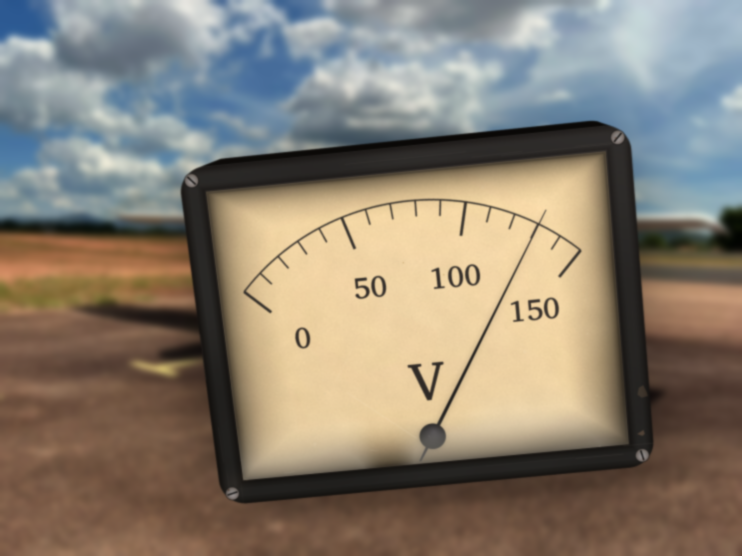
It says value=130 unit=V
